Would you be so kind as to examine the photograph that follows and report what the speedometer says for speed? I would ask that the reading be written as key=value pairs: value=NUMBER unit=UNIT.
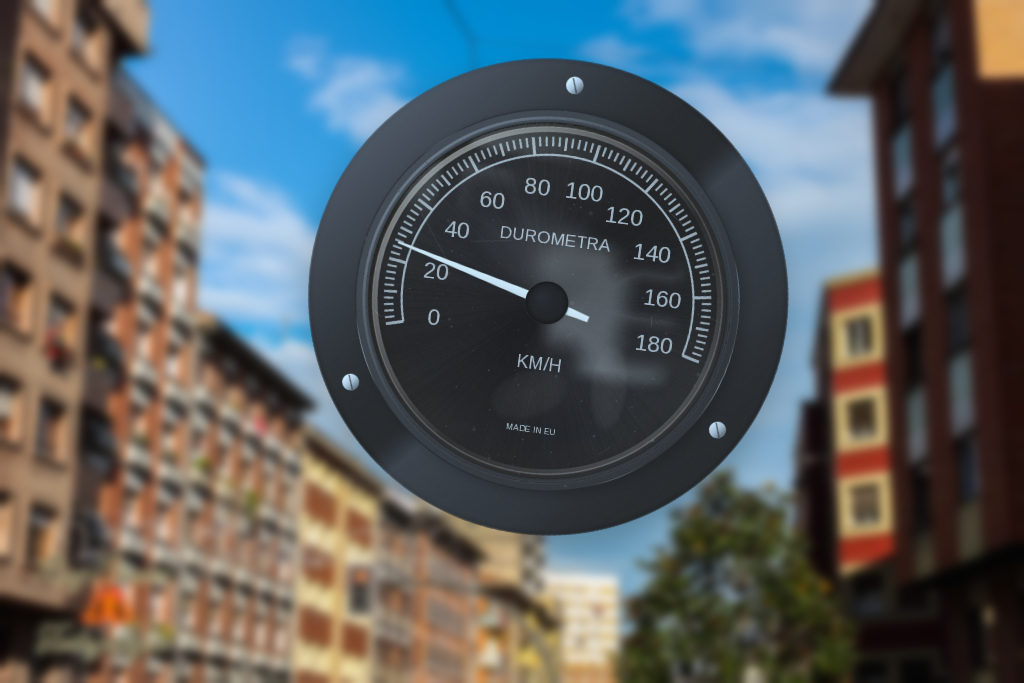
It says value=26 unit=km/h
